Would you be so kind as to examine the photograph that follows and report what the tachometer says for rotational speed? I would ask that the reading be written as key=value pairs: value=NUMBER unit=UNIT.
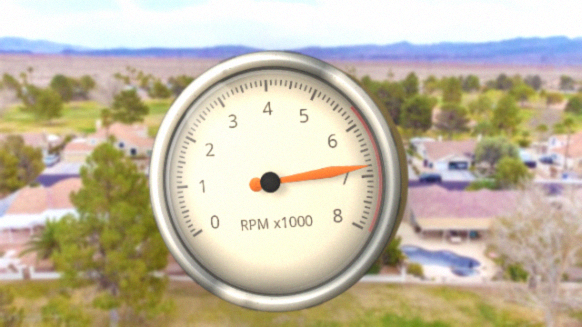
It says value=6800 unit=rpm
